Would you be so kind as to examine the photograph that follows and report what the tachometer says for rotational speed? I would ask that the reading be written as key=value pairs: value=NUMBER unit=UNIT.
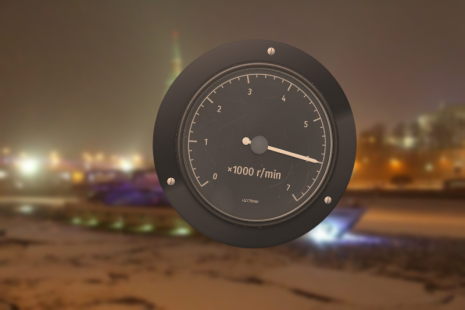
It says value=6000 unit=rpm
